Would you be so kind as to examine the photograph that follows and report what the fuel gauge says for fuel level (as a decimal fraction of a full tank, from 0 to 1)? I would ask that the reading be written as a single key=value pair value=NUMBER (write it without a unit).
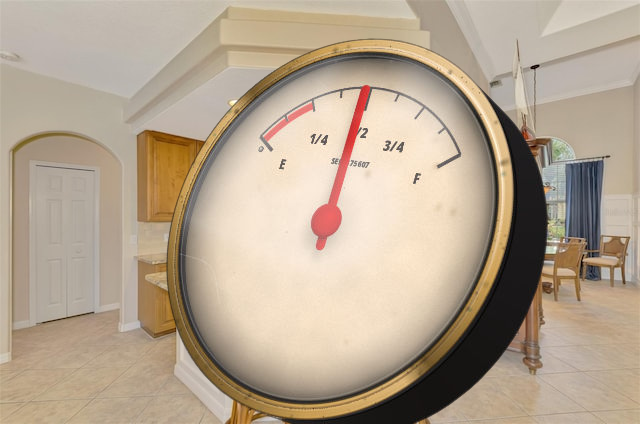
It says value=0.5
